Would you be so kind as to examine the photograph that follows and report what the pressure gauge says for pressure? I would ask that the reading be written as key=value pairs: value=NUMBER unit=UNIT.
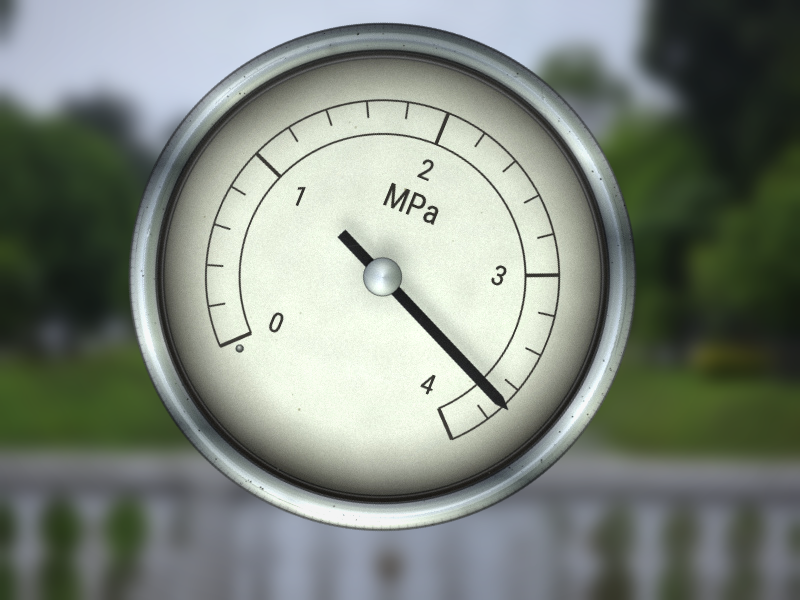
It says value=3.7 unit=MPa
